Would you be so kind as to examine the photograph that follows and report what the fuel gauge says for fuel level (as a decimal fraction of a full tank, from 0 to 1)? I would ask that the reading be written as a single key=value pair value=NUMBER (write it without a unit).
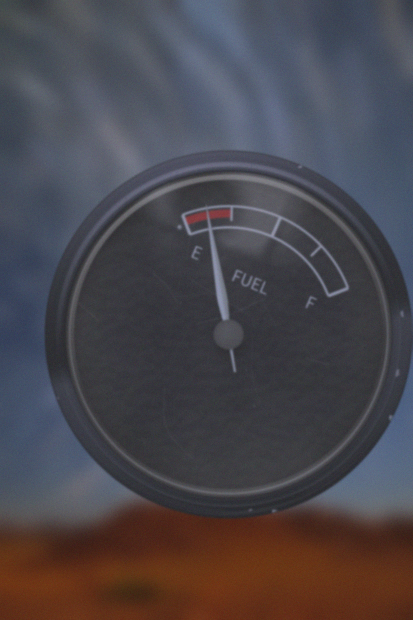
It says value=0.125
